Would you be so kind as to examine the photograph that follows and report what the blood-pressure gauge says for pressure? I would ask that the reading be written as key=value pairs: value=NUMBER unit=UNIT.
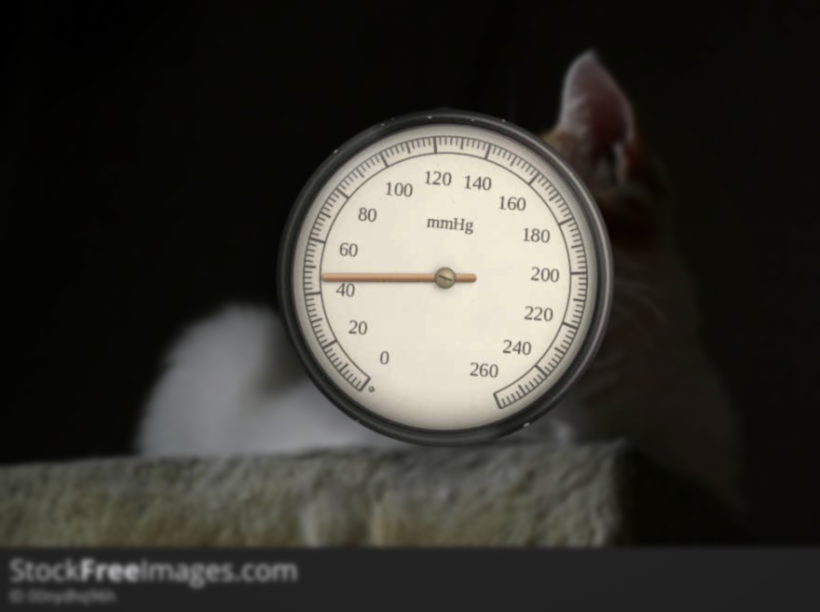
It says value=46 unit=mmHg
